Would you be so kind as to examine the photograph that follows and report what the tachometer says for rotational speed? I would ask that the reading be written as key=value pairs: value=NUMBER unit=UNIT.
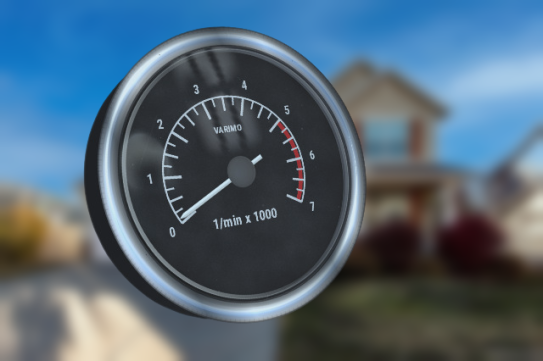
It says value=125 unit=rpm
